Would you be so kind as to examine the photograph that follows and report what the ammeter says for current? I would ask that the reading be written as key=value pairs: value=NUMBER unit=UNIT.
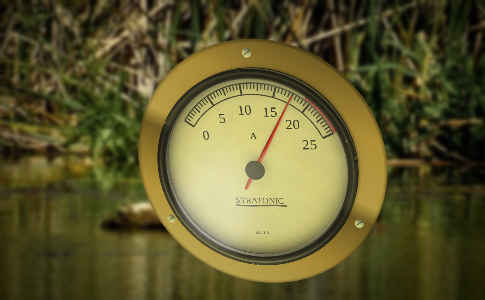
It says value=17.5 unit=A
